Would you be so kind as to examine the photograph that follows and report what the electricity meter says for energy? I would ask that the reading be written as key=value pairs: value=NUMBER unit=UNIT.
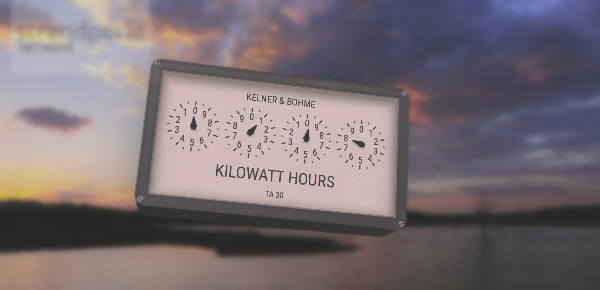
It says value=98 unit=kWh
